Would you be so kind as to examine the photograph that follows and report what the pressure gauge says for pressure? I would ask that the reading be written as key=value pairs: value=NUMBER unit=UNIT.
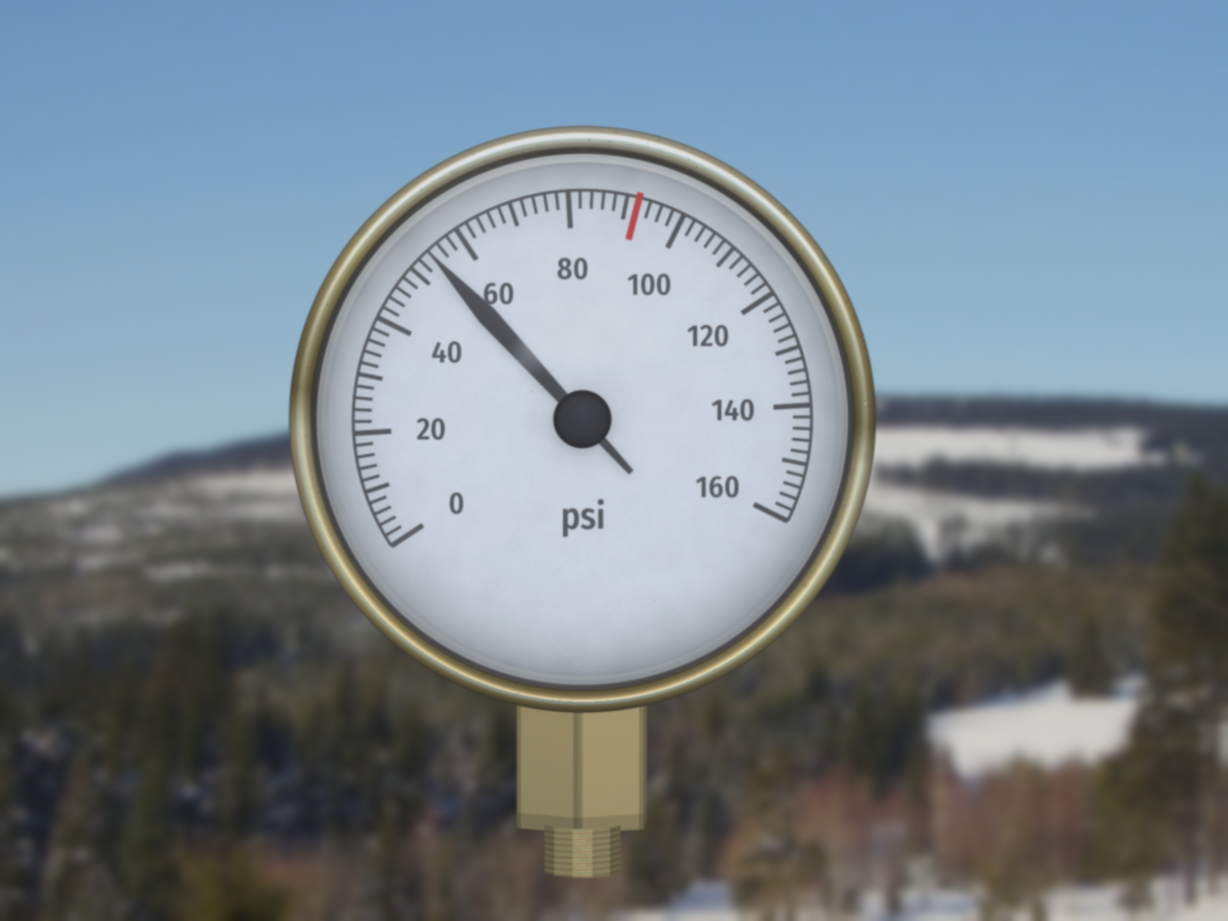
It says value=54 unit=psi
